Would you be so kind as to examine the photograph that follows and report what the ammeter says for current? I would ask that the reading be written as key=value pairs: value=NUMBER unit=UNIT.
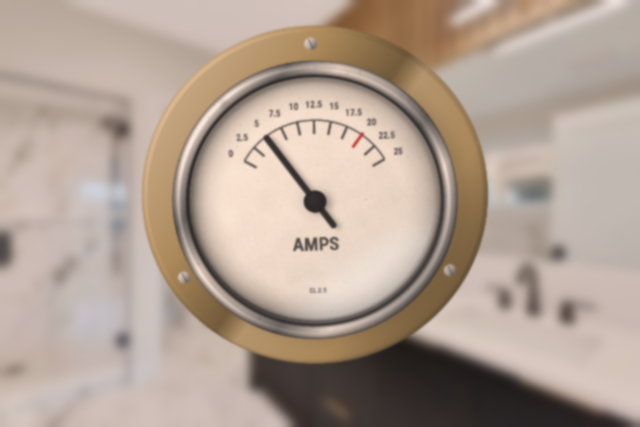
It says value=5 unit=A
